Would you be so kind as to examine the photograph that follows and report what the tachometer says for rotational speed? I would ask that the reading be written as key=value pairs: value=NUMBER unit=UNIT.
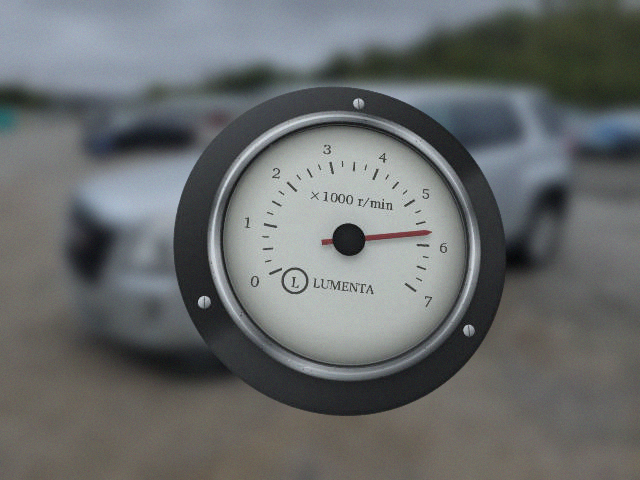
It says value=5750 unit=rpm
